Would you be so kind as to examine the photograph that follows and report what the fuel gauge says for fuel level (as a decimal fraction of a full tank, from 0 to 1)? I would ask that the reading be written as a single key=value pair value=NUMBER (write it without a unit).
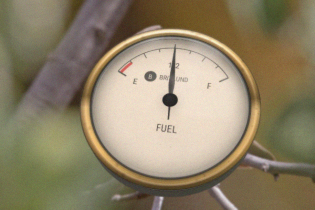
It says value=0.5
